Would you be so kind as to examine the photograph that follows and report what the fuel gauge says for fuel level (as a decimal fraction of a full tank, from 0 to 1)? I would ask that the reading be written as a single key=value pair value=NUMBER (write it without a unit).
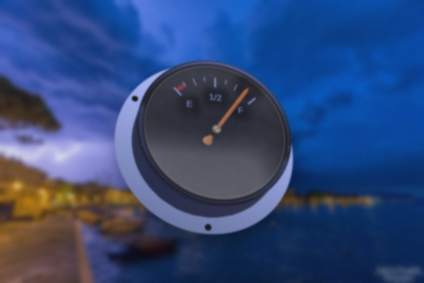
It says value=0.875
